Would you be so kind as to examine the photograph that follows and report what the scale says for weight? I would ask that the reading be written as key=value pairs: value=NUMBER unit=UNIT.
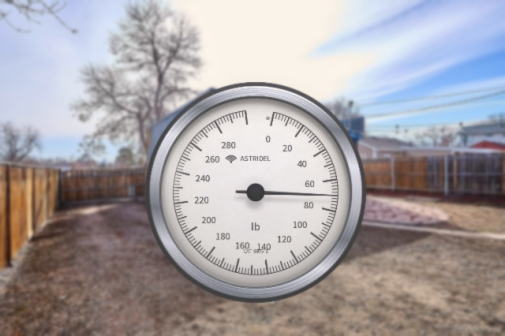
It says value=70 unit=lb
